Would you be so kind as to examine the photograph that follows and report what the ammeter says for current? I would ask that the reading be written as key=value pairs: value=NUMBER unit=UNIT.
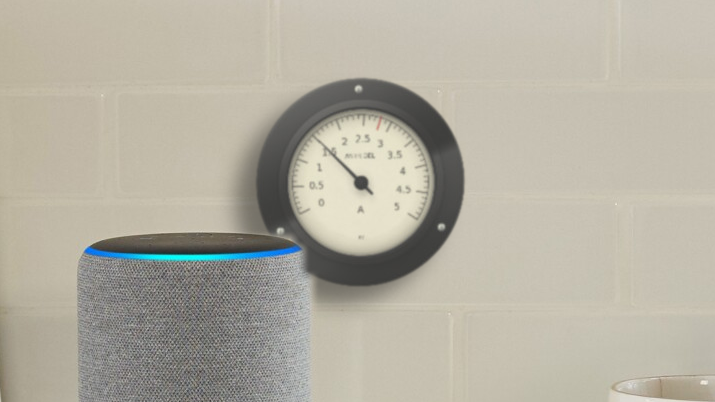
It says value=1.5 unit=A
